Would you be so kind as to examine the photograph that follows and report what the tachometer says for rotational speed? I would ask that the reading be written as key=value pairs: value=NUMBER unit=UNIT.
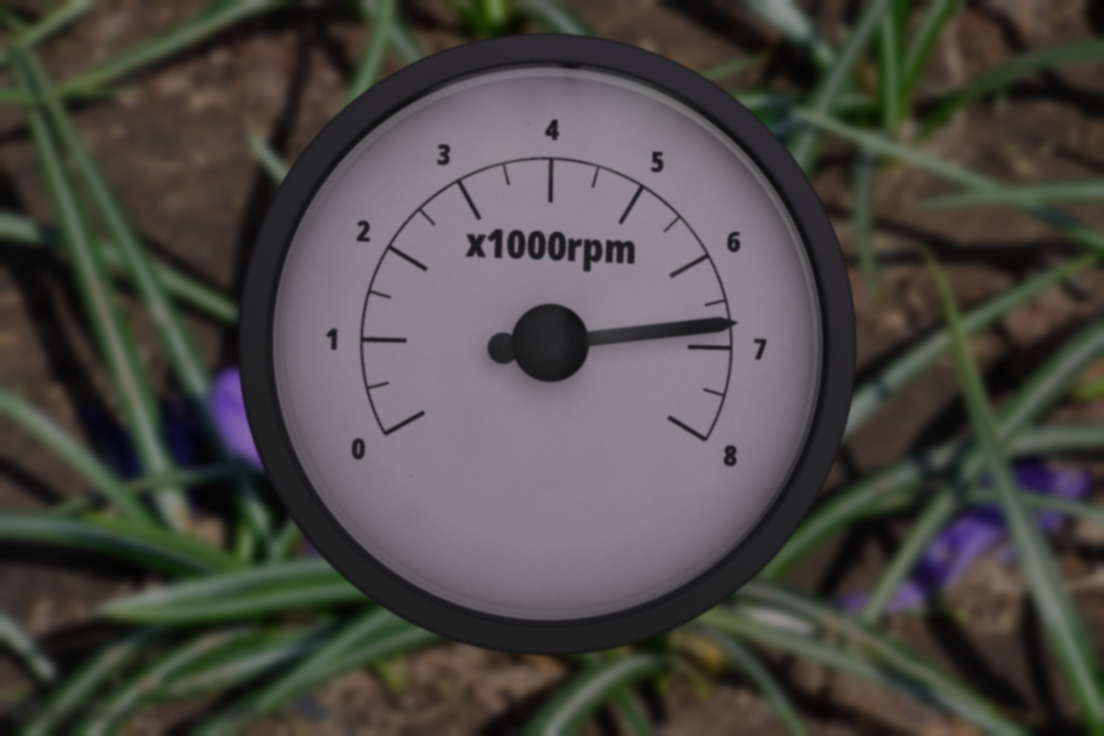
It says value=6750 unit=rpm
